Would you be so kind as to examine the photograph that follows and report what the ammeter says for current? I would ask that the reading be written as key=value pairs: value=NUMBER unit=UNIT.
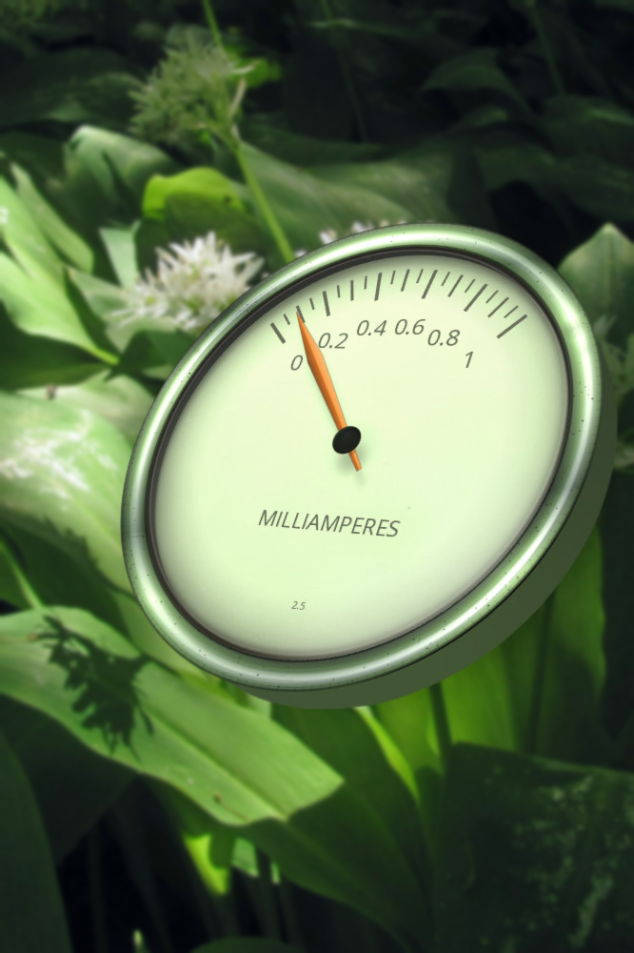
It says value=0.1 unit=mA
